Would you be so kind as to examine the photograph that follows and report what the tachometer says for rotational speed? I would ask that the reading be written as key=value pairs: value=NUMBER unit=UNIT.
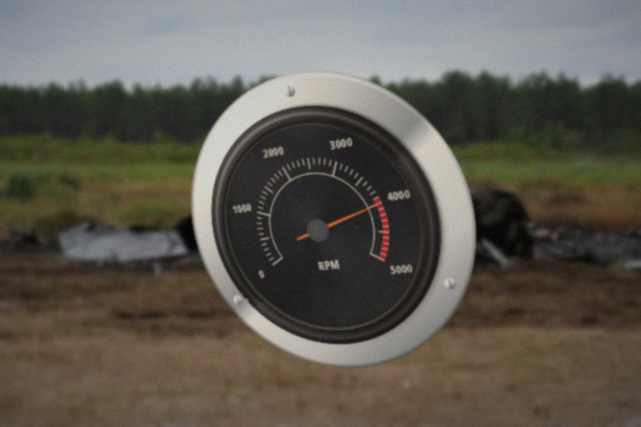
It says value=4000 unit=rpm
